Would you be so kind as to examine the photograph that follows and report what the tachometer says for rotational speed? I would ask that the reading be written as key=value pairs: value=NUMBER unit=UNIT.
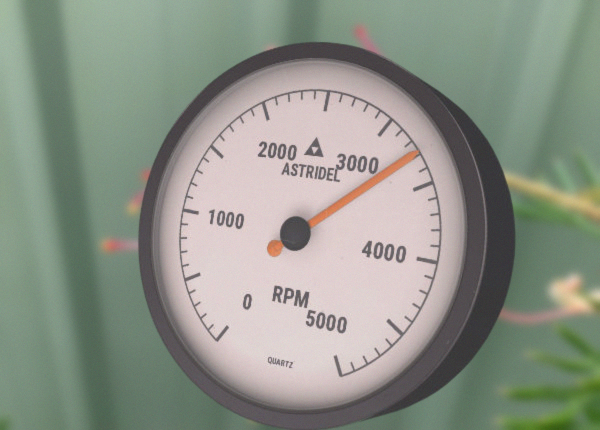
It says value=3300 unit=rpm
